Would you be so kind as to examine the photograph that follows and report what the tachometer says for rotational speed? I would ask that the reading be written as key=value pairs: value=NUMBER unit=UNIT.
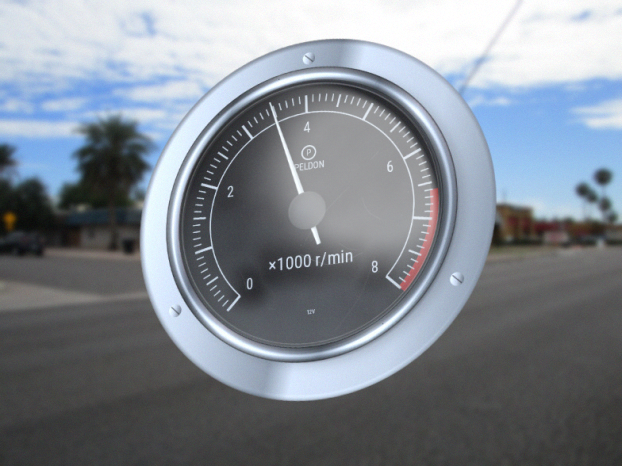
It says value=3500 unit=rpm
